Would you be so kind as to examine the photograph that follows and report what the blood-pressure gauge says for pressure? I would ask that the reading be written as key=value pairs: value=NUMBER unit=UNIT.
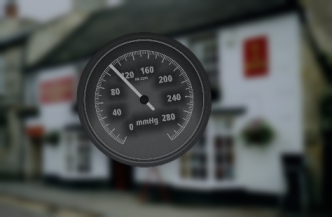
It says value=110 unit=mmHg
